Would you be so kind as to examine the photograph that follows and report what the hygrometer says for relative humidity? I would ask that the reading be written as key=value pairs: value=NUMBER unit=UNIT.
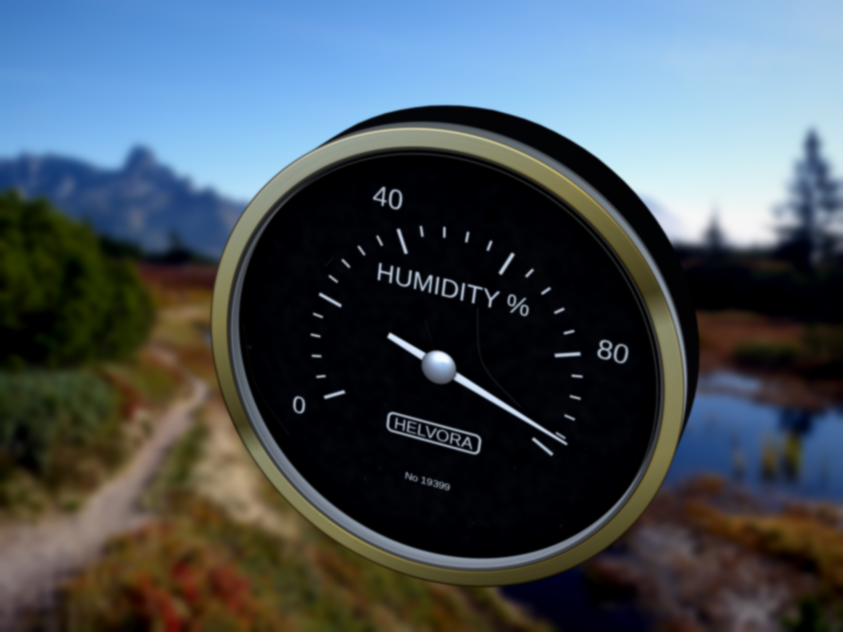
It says value=96 unit=%
